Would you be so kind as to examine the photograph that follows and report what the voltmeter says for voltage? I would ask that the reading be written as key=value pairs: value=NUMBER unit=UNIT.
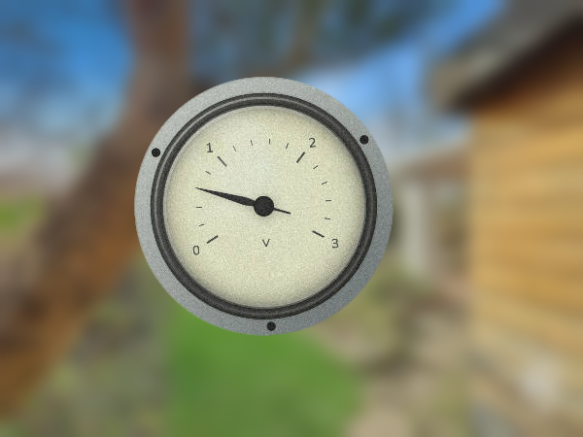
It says value=0.6 unit=V
